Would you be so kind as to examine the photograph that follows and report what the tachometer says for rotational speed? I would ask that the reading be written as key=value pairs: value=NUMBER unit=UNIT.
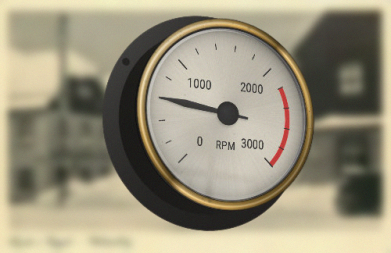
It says value=600 unit=rpm
